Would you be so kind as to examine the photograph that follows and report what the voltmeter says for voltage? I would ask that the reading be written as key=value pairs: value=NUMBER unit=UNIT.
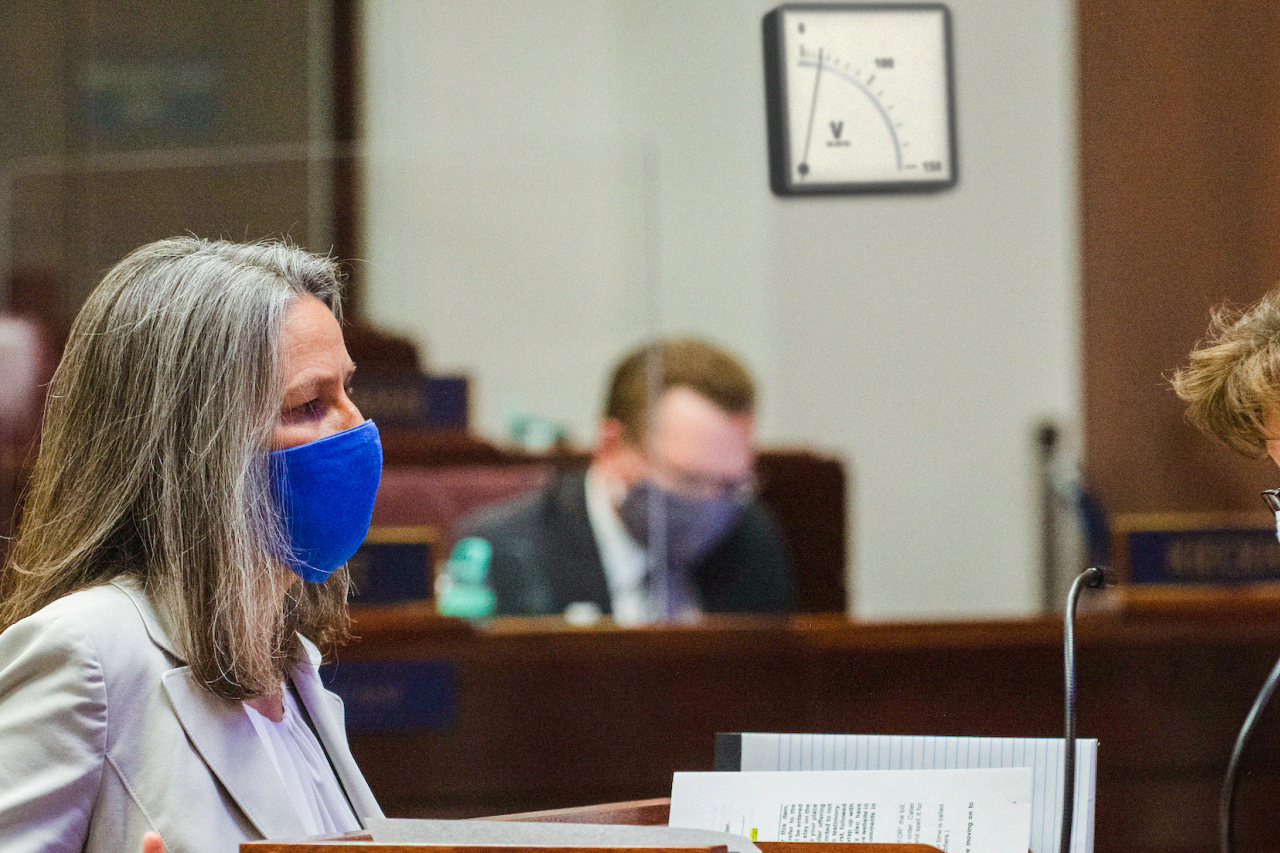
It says value=50 unit=V
